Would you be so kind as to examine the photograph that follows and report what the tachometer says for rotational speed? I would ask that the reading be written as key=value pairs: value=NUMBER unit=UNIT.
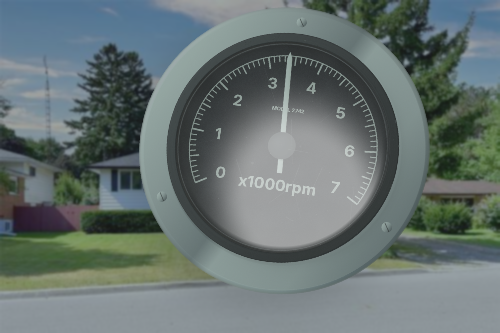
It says value=3400 unit=rpm
